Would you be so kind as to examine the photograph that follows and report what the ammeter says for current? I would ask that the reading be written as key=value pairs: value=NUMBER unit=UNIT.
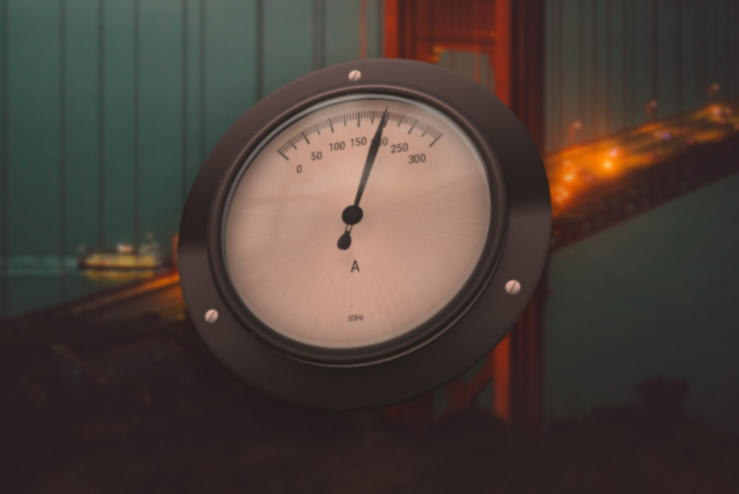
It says value=200 unit=A
